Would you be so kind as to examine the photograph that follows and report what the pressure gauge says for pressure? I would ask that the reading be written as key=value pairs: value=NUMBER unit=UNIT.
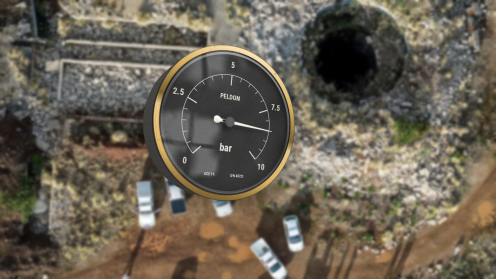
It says value=8.5 unit=bar
